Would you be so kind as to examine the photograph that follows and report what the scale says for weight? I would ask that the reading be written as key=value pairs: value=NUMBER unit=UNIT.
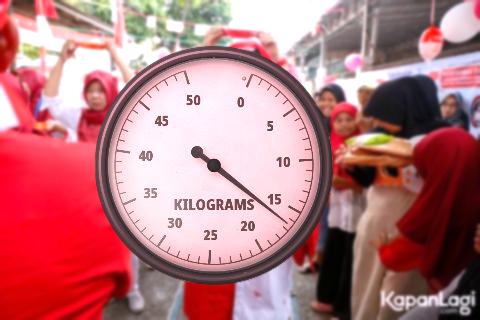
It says value=16.5 unit=kg
